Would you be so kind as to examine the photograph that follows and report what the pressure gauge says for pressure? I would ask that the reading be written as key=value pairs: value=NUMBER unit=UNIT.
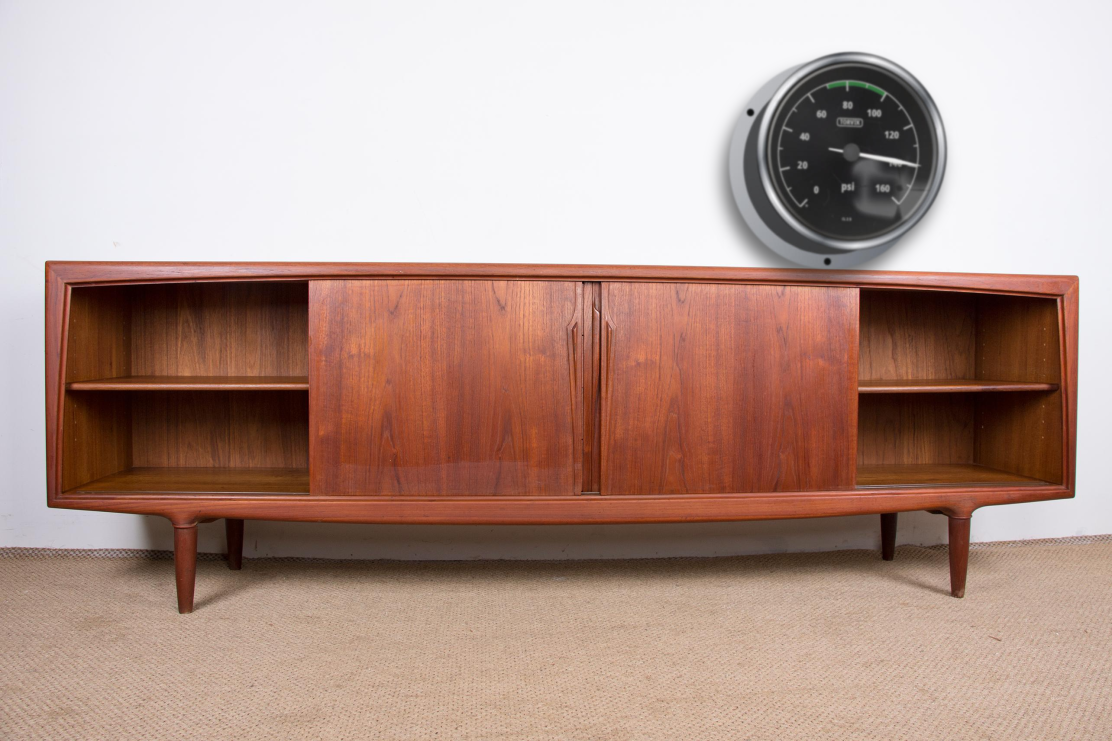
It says value=140 unit=psi
